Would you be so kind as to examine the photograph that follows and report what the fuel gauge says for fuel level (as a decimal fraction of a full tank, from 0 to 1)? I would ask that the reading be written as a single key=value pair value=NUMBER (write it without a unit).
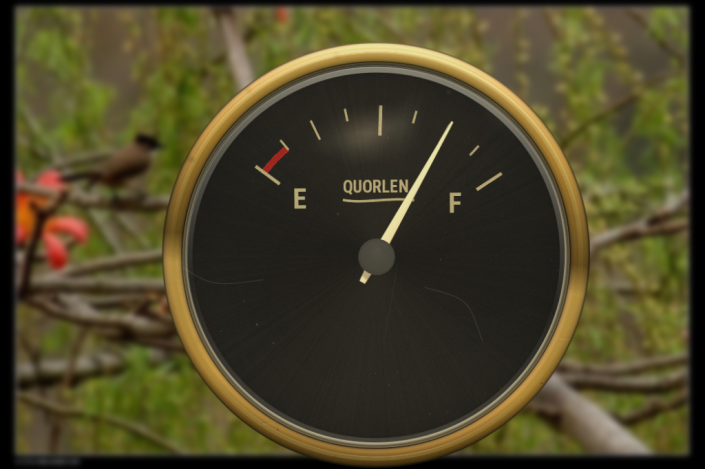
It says value=0.75
